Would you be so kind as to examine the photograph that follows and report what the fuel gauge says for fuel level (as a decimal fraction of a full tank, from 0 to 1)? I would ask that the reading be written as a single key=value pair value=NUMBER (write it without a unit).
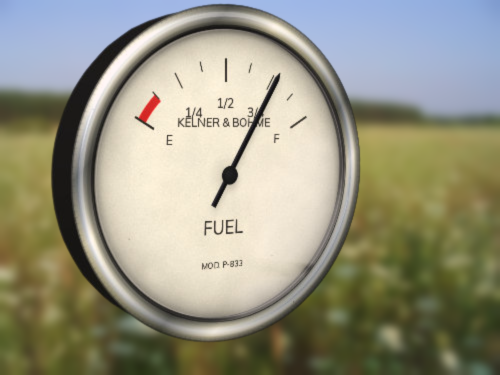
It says value=0.75
